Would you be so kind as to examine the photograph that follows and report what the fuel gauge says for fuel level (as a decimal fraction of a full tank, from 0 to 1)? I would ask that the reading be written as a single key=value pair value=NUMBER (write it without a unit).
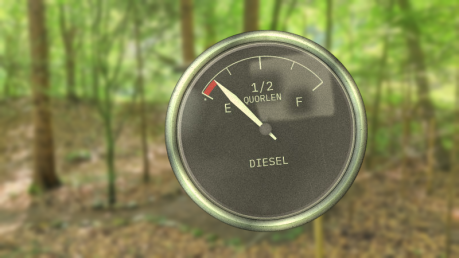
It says value=0.125
